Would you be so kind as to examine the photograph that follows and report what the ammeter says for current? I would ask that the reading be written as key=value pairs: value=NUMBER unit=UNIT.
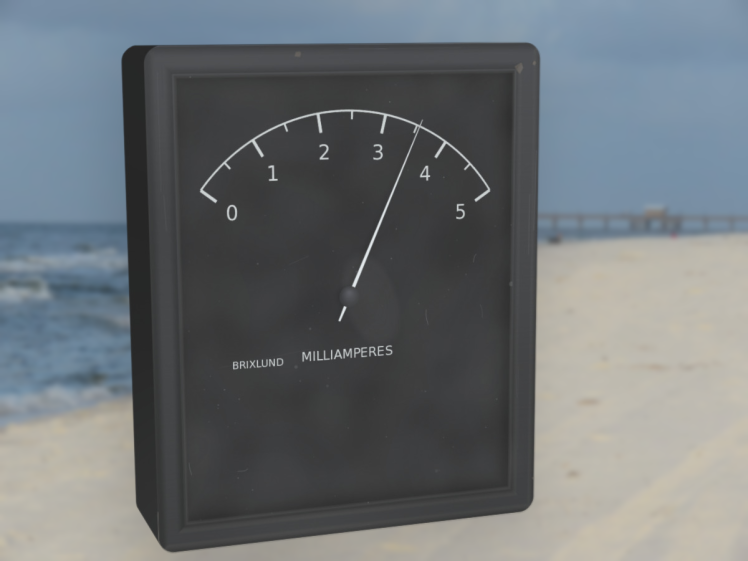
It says value=3.5 unit=mA
